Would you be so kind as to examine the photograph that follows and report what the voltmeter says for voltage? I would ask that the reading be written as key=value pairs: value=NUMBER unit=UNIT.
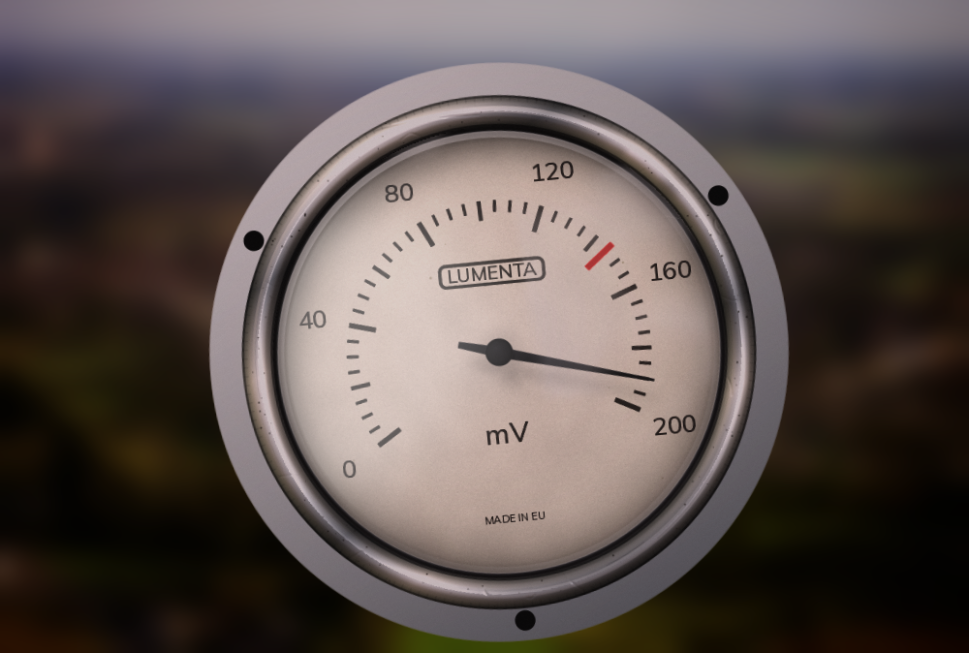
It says value=190 unit=mV
